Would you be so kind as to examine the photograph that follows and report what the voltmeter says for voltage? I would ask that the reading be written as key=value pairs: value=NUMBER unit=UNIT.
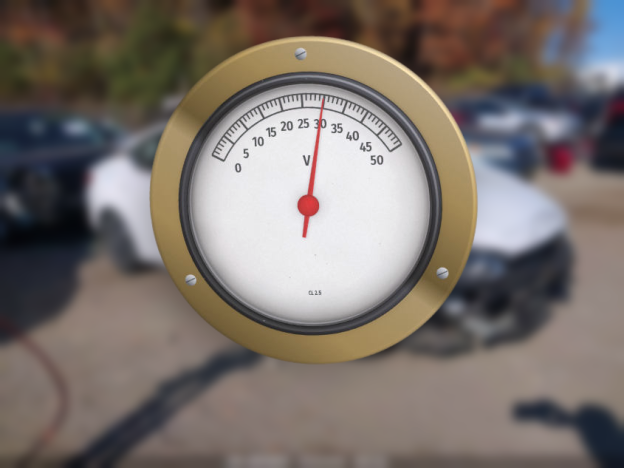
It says value=30 unit=V
